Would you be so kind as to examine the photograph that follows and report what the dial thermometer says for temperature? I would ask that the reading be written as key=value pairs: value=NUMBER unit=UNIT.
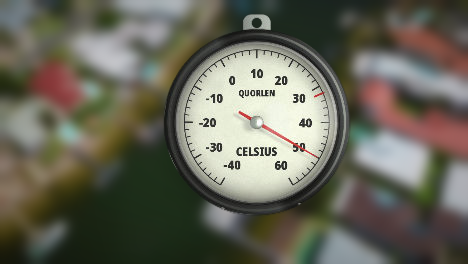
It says value=50 unit=°C
